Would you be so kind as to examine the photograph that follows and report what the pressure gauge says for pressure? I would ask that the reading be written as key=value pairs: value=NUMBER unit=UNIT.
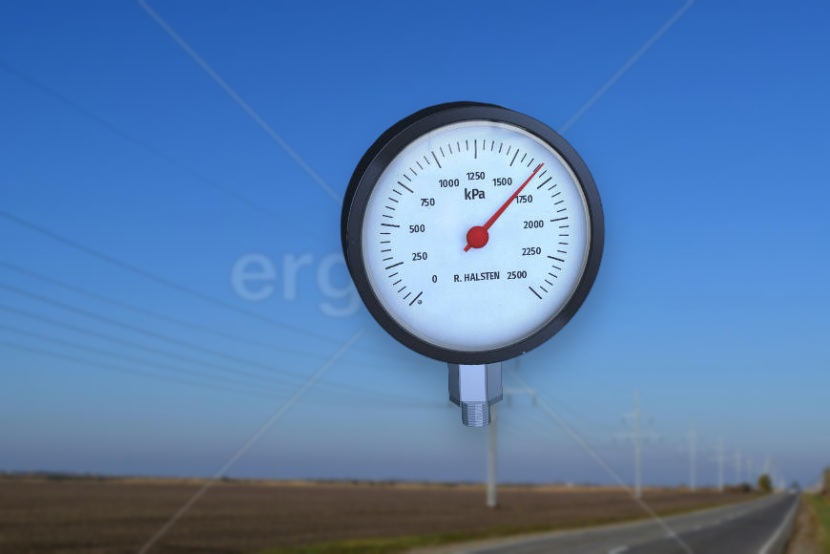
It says value=1650 unit=kPa
